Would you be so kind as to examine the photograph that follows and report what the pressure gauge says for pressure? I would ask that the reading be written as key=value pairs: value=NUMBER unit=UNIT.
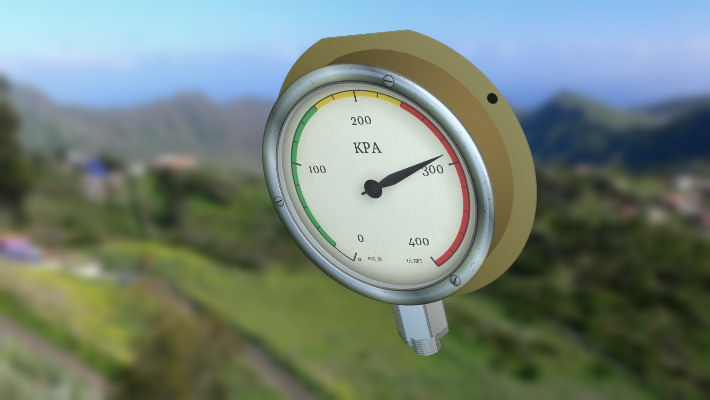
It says value=290 unit=kPa
